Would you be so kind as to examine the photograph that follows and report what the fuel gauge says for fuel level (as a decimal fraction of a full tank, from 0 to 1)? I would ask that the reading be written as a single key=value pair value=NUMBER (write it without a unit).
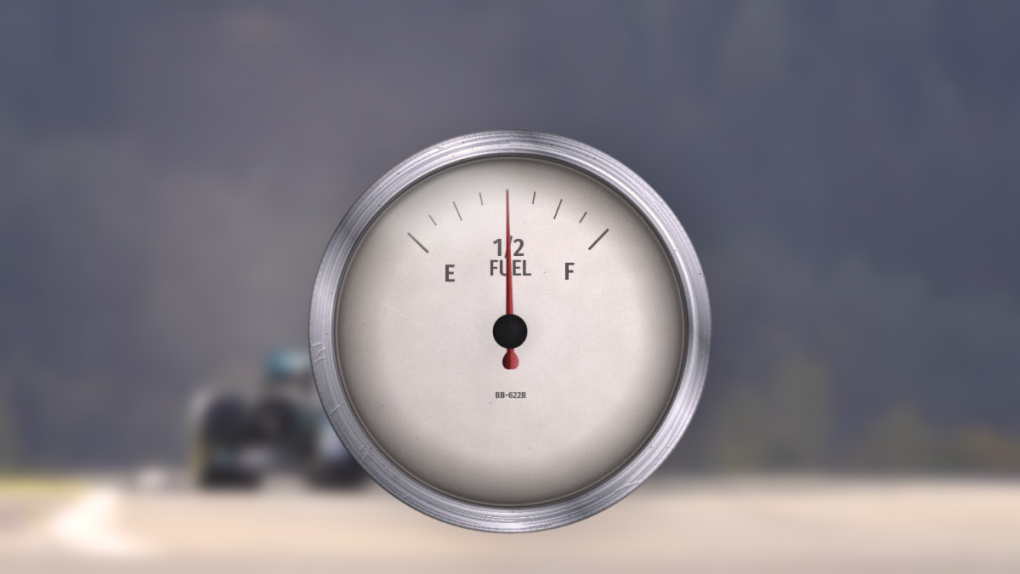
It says value=0.5
